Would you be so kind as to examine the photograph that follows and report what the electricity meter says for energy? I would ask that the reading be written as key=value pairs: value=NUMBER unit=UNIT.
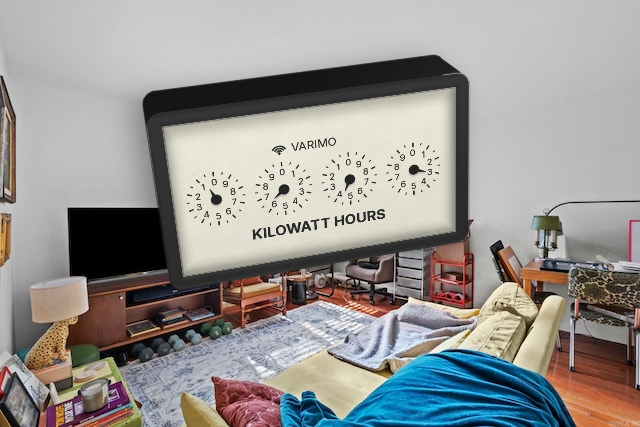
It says value=643 unit=kWh
